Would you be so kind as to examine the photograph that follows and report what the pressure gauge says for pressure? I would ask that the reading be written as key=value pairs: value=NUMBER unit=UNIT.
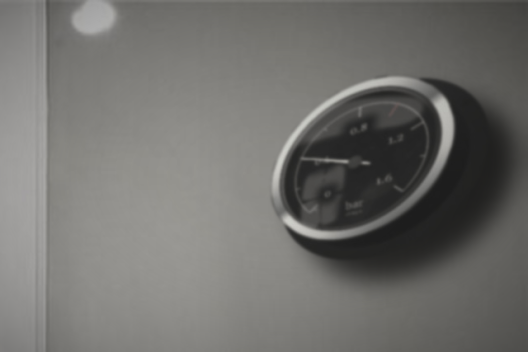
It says value=0.4 unit=bar
